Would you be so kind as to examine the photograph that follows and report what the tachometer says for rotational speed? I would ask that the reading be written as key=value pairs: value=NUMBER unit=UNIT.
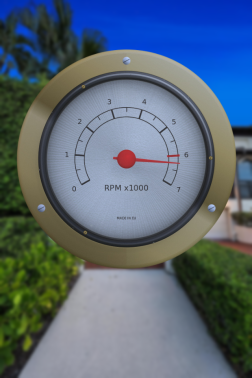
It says value=6250 unit=rpm
